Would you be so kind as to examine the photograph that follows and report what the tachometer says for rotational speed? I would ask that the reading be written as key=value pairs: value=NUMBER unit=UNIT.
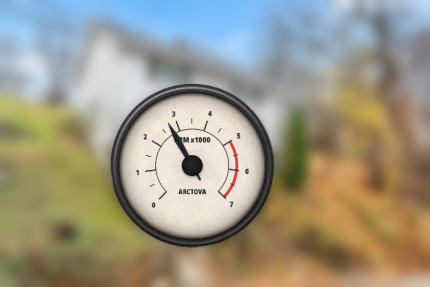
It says value=2750 unit=rpm
